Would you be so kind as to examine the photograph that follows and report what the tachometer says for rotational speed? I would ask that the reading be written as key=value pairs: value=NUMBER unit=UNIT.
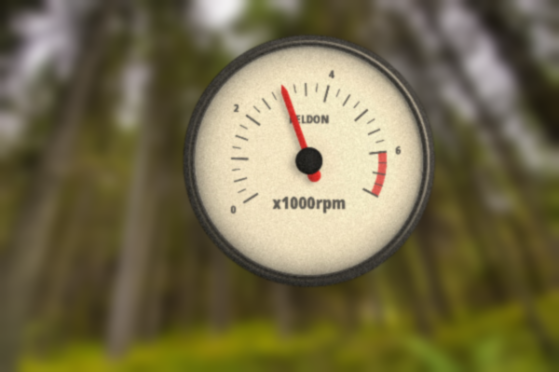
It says value=3000 unit=rpm
